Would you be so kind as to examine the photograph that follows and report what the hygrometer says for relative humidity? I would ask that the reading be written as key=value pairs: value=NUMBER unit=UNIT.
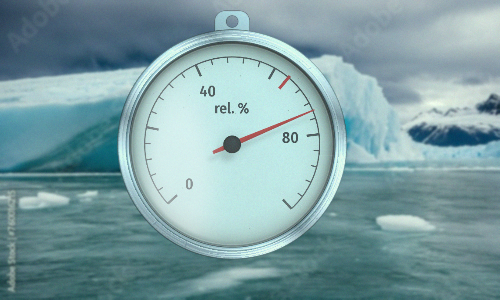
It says value=74 unit=%
